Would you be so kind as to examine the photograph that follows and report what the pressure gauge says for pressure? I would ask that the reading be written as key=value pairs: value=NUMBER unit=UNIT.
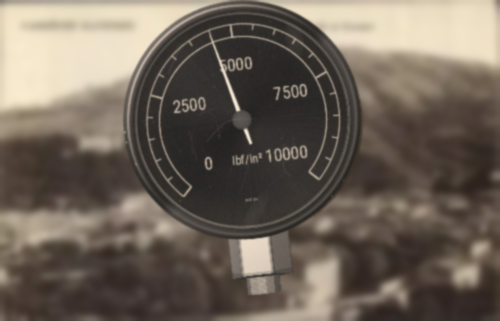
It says value=4500 unit=psi
